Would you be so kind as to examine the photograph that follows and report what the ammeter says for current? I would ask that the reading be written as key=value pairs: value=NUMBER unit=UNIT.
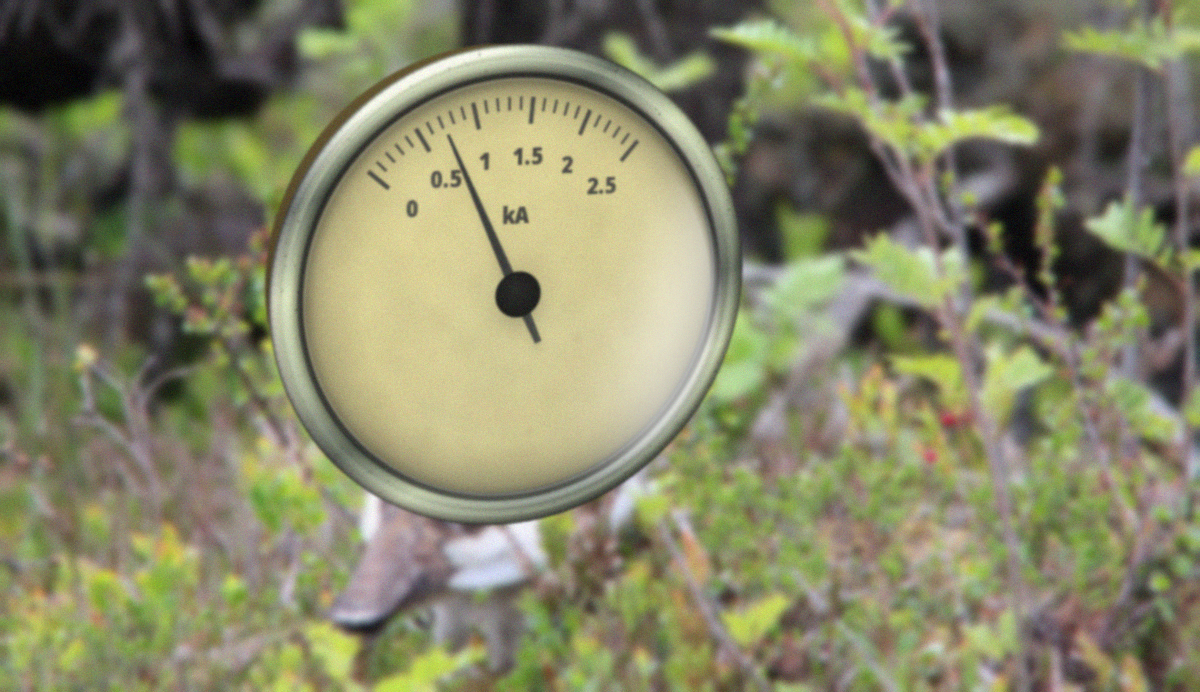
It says value=0.7 unit=kA
